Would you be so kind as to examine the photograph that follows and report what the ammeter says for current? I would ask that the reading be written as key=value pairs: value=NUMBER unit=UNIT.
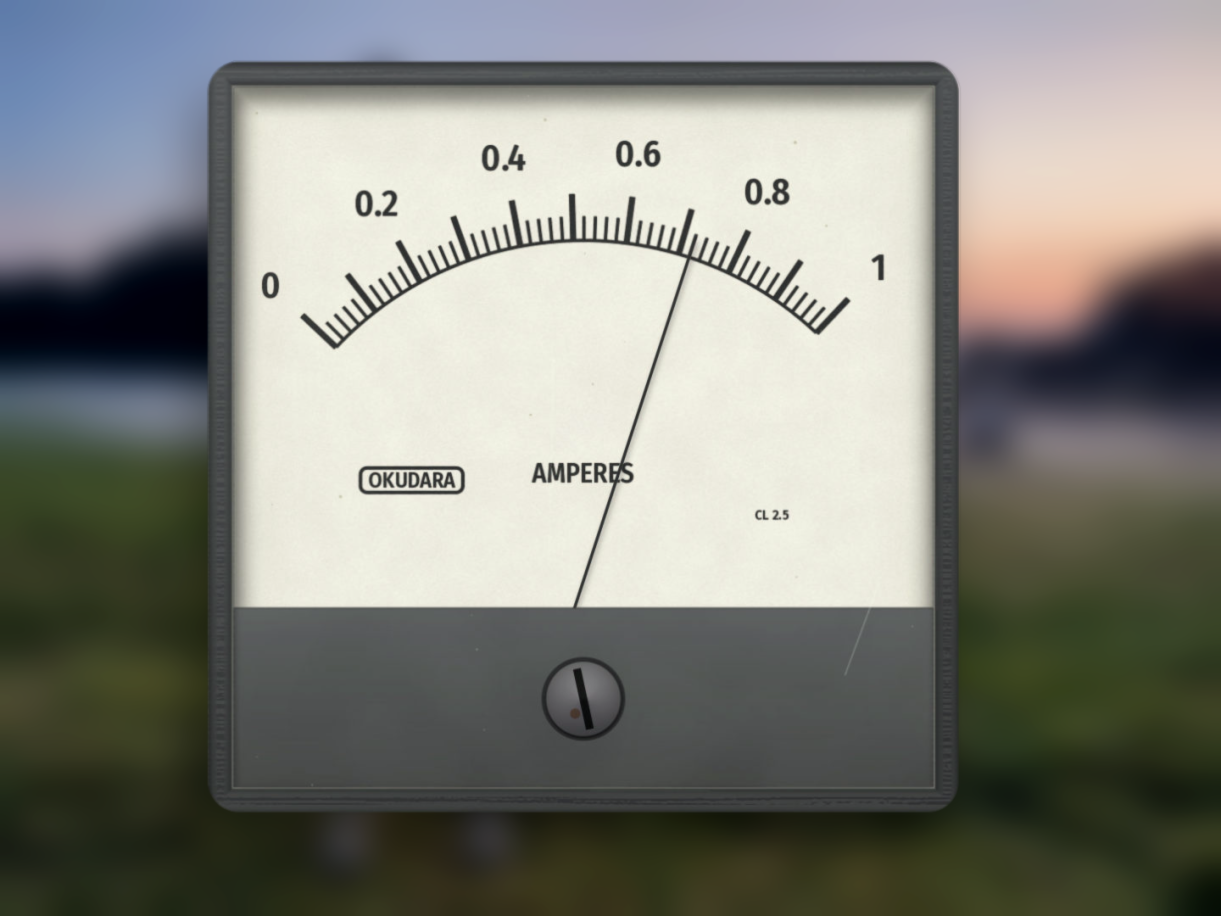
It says value=0.72 unit=A
